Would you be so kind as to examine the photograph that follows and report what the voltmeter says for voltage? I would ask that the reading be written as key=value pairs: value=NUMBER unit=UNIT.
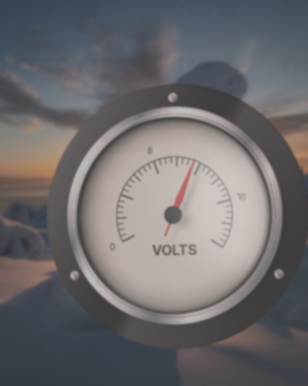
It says value=11.5 unit=V
